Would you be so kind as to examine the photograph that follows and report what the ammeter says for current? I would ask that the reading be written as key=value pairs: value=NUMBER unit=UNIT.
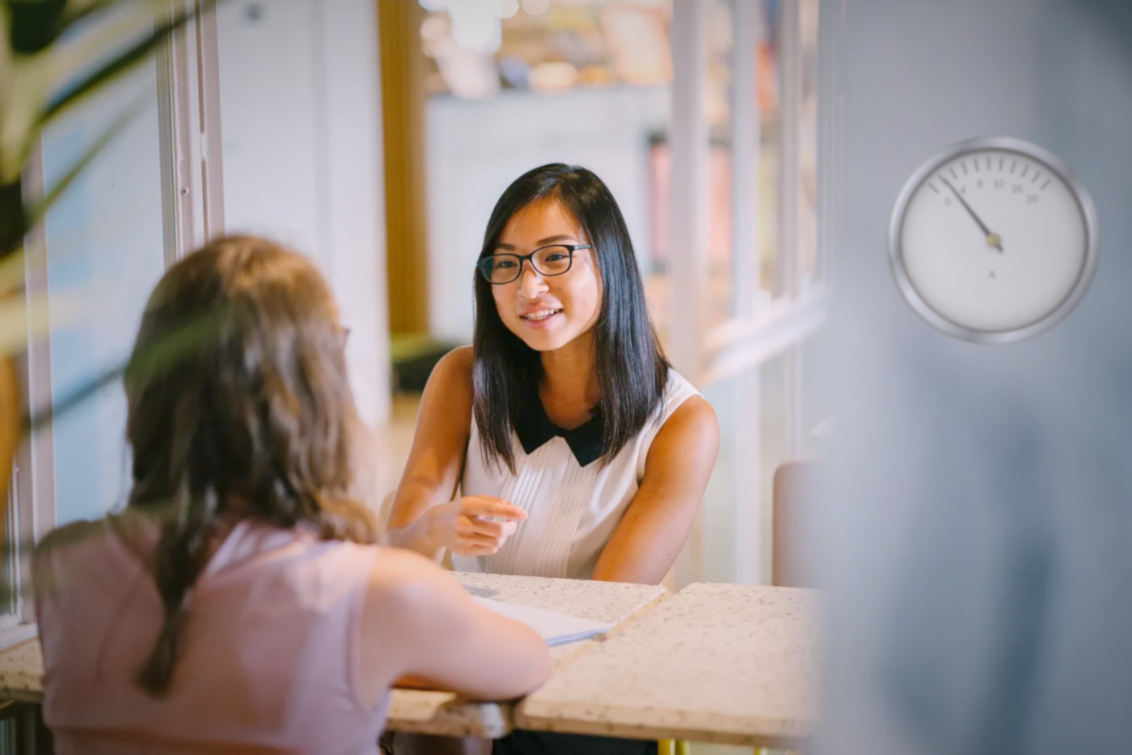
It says value=2 unit=A
